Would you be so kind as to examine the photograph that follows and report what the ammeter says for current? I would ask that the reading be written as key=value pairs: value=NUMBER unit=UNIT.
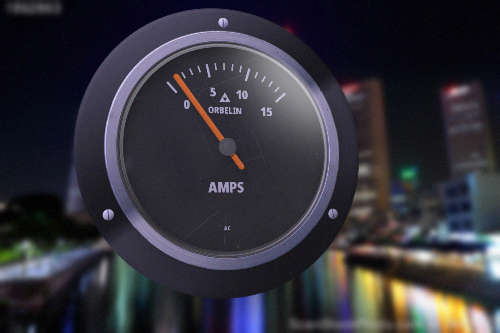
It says value=1 unit=A
